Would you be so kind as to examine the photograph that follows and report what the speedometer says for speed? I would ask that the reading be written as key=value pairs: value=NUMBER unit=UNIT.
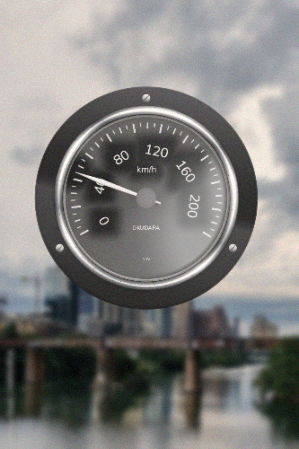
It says value=45 unit=km/h
